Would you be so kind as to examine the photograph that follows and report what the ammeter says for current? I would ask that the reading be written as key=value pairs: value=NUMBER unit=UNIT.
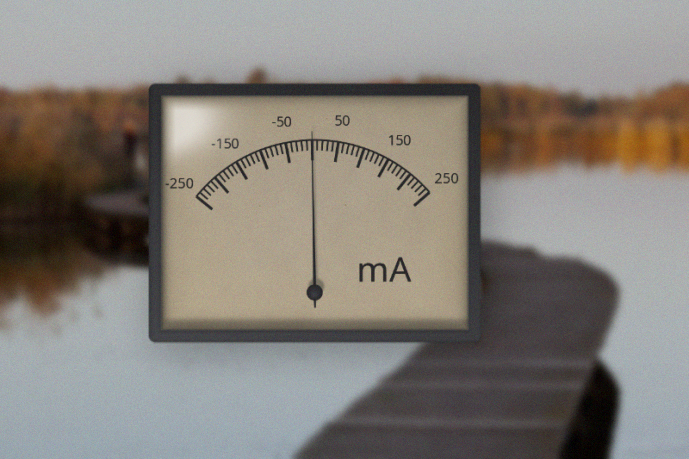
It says value=0 unit=mA
